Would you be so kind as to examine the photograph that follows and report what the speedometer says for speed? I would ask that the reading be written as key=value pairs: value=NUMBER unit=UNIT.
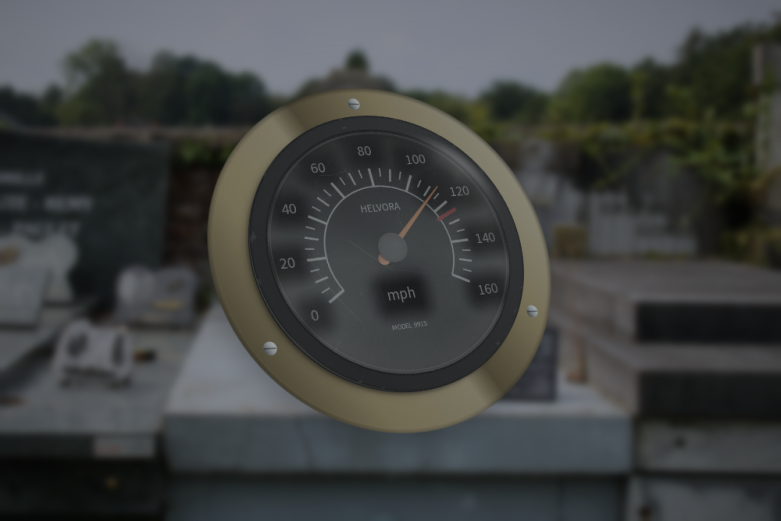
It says value=112.5 unit=mph
